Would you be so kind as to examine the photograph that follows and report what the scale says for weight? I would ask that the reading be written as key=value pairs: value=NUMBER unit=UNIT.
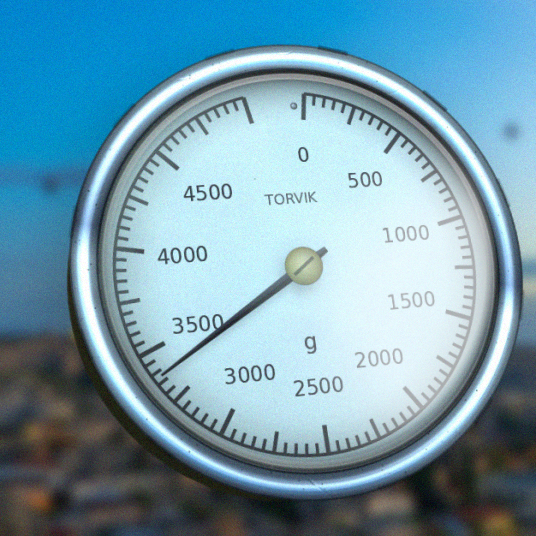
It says value=3375 unit=g
